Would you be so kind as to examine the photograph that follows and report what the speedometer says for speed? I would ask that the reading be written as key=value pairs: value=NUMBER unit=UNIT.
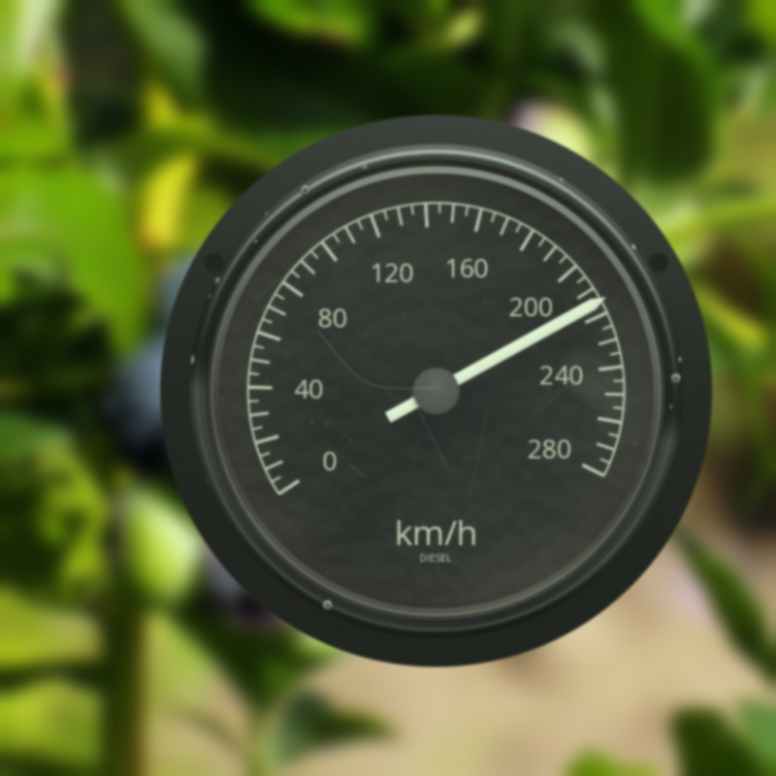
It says value=215 unit=km/h
